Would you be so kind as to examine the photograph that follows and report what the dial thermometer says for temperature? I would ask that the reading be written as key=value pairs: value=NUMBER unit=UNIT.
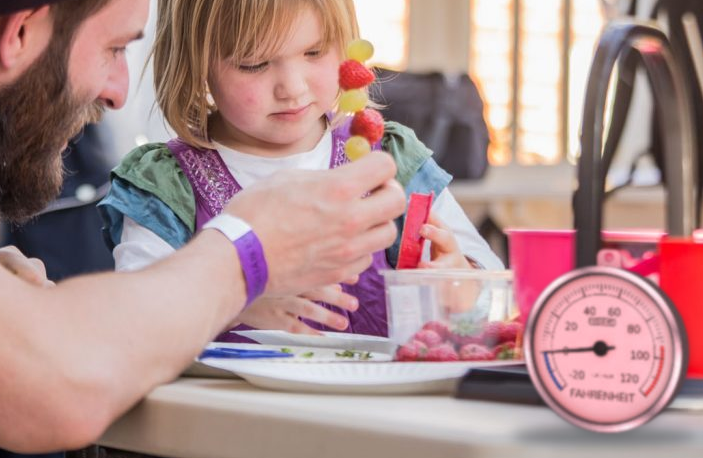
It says value=0 unit=°F
